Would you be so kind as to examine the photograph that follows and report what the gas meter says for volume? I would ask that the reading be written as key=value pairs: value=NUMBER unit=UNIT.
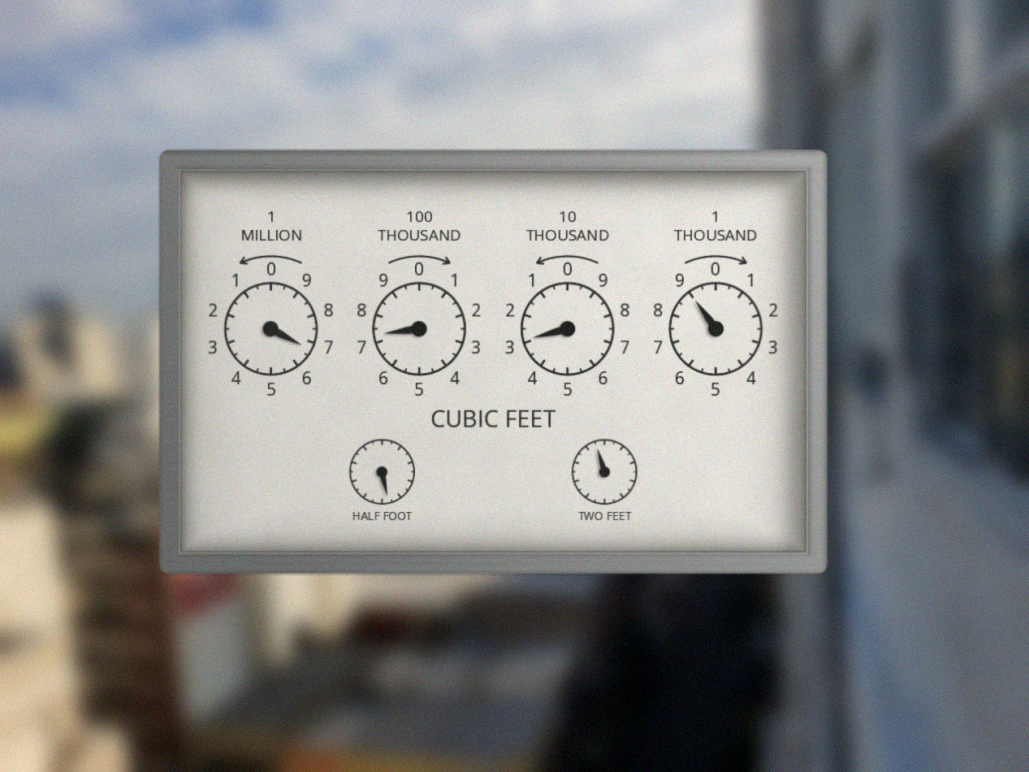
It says value=672900 unit=ft³
